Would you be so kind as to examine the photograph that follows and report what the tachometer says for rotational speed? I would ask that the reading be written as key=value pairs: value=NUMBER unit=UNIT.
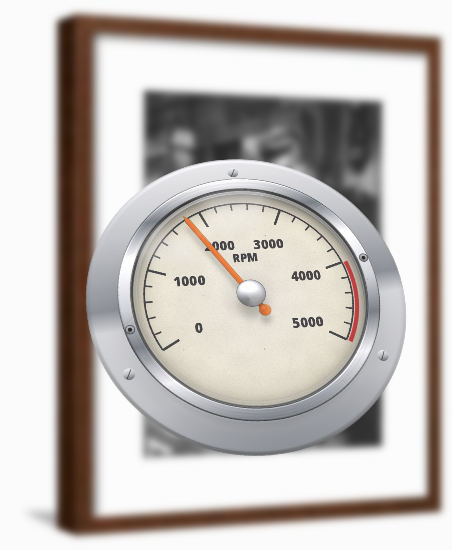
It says value=1800 unit=rpm
